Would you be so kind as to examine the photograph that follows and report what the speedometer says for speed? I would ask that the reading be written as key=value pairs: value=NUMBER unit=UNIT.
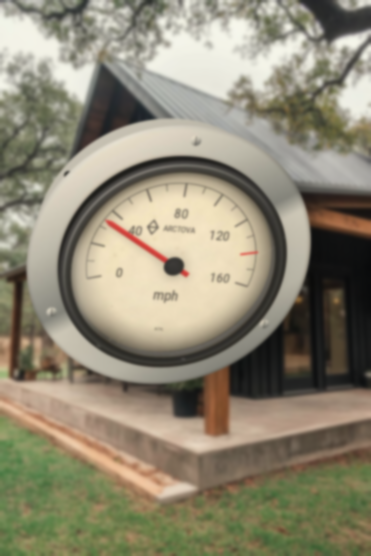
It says value=35 unit=mph
